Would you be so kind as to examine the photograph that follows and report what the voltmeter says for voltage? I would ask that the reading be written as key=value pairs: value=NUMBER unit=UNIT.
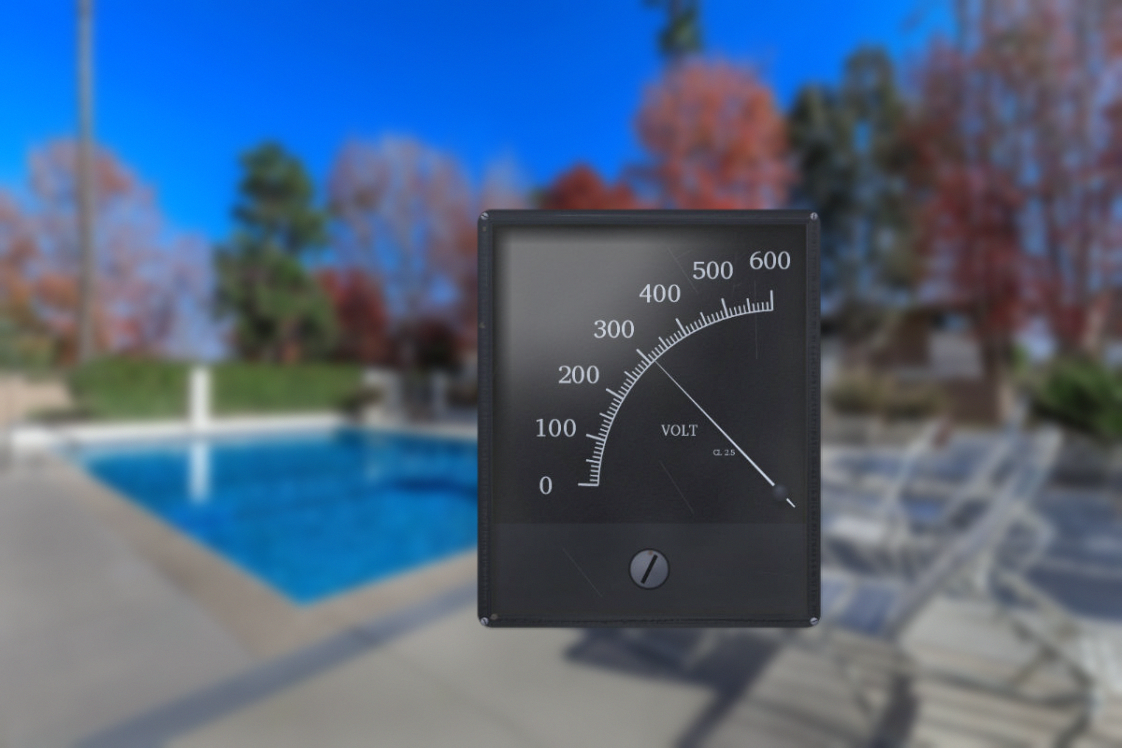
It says value=310 unit=V
